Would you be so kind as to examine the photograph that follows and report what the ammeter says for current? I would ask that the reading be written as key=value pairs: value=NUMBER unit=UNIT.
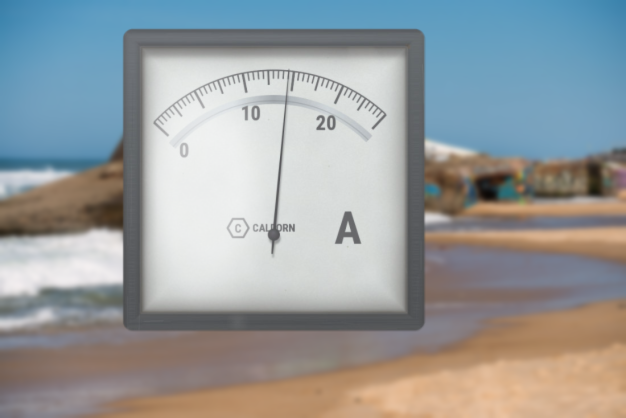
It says value=14.5 unit=A
